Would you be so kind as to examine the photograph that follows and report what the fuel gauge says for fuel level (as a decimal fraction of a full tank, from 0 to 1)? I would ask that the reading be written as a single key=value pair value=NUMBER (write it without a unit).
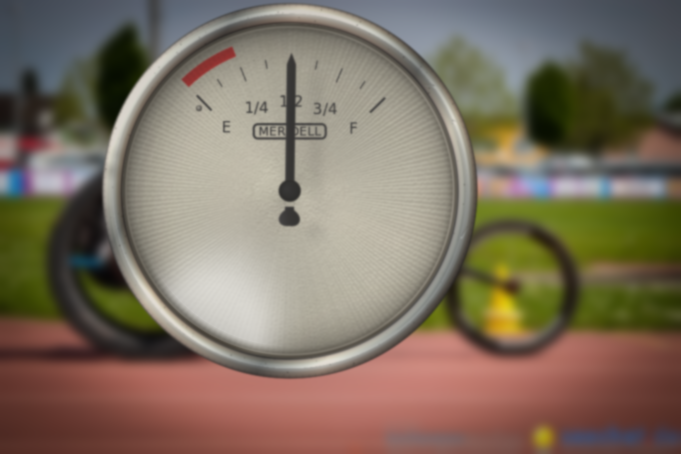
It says value=0.5
